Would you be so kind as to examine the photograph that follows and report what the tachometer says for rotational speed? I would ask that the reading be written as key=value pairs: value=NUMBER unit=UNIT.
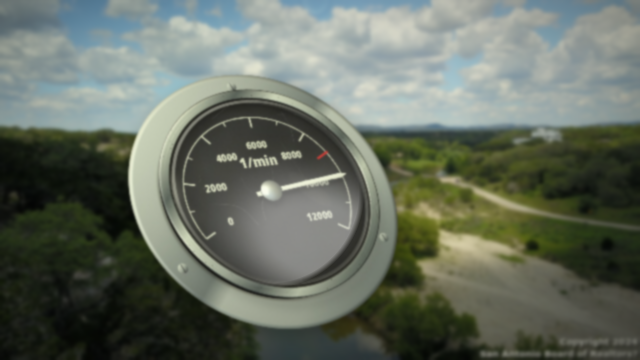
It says value=10000 unit=rpm
